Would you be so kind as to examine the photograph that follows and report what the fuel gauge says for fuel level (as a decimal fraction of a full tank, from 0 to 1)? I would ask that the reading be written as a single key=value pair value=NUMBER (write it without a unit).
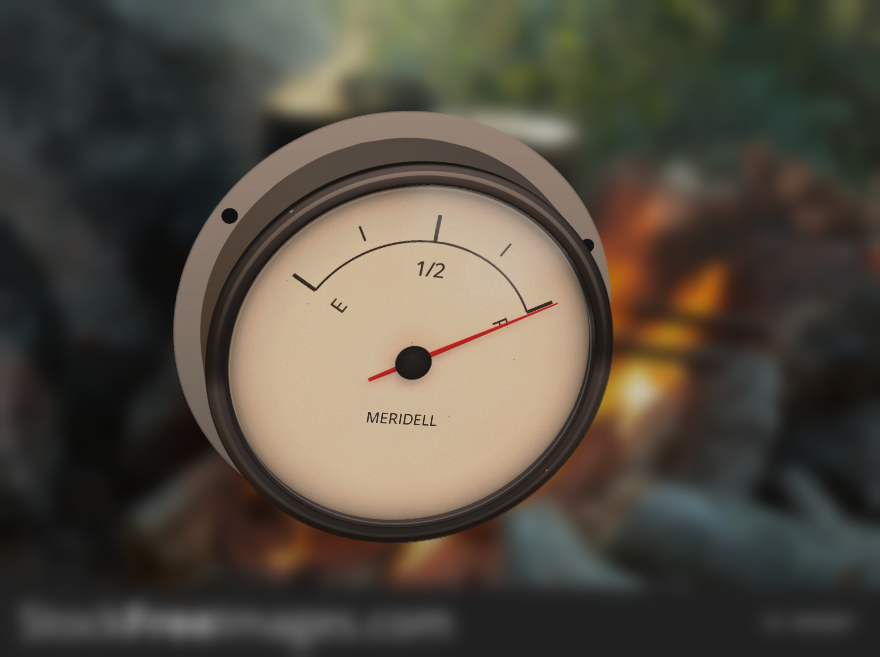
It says value=1
